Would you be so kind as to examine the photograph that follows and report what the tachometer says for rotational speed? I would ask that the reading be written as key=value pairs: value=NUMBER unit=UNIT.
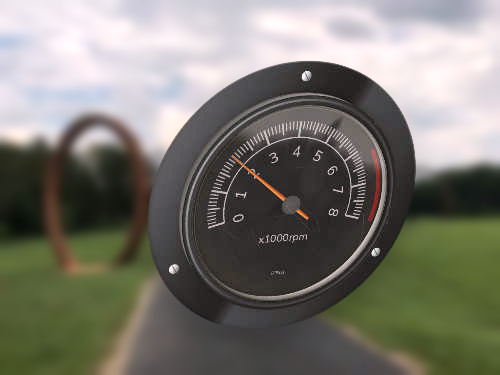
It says value=2000 unit=rpm
